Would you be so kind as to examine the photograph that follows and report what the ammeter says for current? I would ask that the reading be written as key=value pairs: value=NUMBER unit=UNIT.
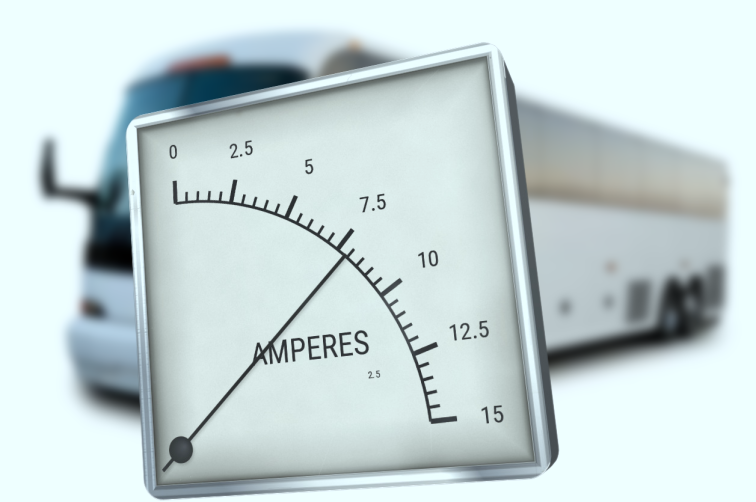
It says value=8 unit=A
